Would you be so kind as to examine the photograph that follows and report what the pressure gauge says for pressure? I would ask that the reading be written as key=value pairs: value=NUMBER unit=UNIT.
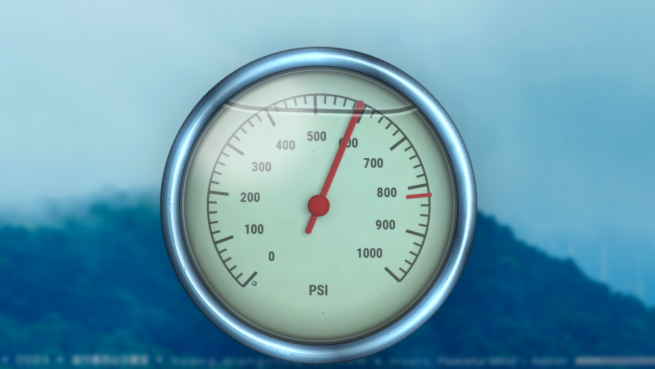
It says value=590 unit=psi
